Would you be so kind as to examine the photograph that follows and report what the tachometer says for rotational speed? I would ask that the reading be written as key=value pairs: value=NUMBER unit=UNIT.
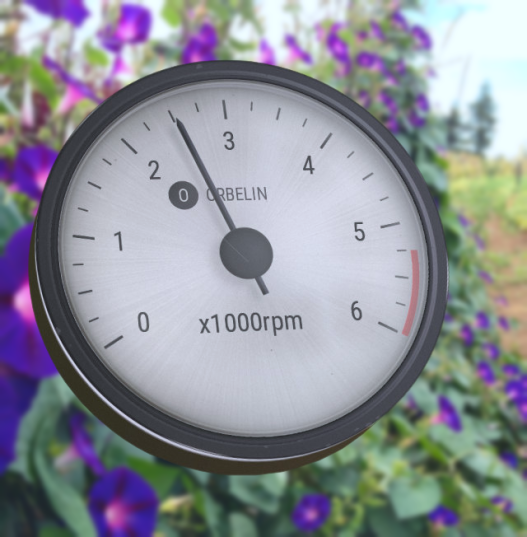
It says value=2500 unit=rpm
